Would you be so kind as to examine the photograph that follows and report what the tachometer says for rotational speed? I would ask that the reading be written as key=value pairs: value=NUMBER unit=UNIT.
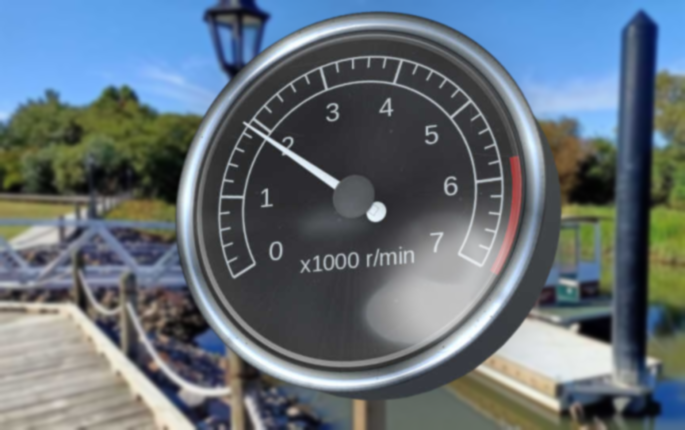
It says value=1900 unit=rpm
